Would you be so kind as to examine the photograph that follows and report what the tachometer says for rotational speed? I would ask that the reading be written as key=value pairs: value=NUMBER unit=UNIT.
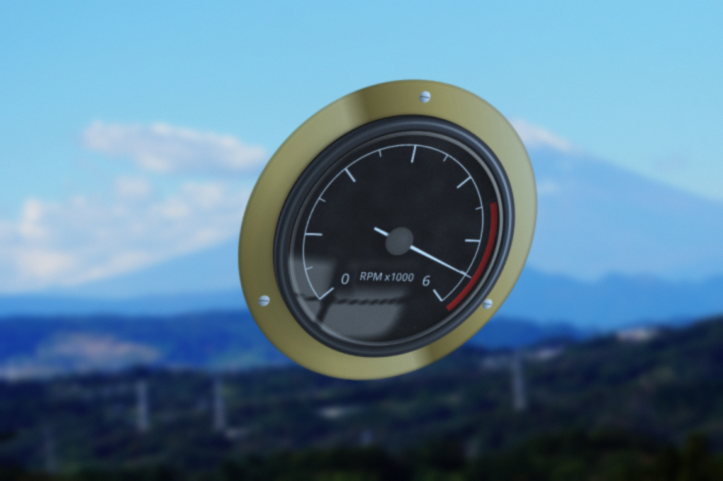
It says value=5500 unit=rpm
